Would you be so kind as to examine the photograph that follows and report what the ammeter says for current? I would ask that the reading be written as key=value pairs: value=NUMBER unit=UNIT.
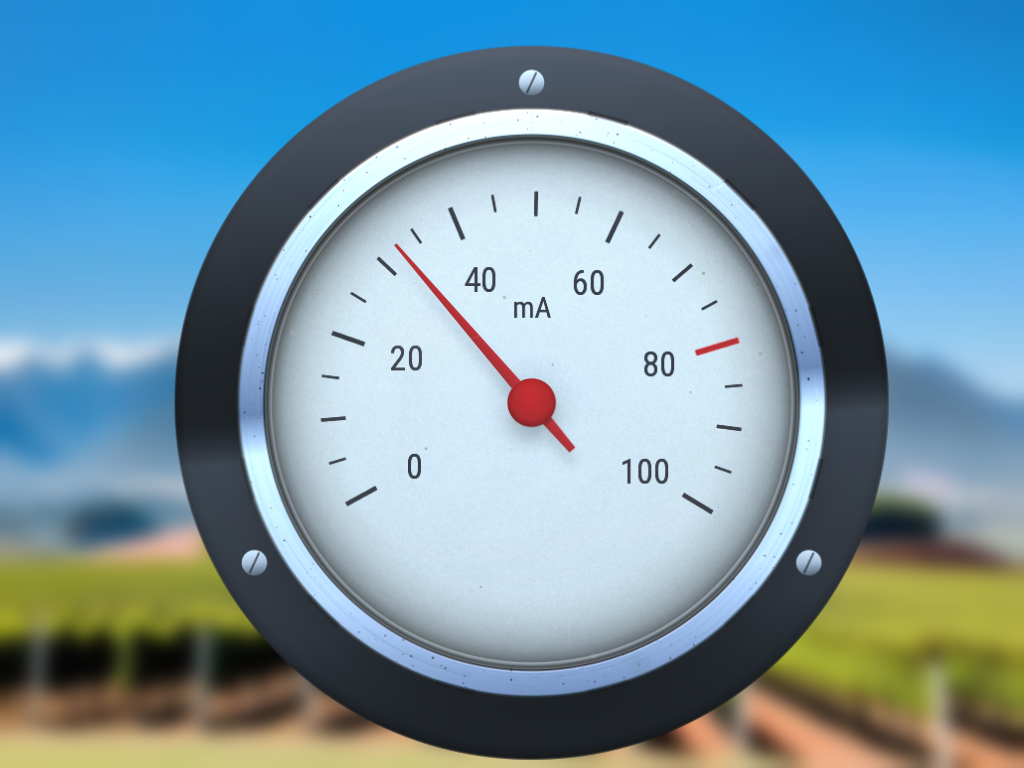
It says value=32.5 unit=mA
